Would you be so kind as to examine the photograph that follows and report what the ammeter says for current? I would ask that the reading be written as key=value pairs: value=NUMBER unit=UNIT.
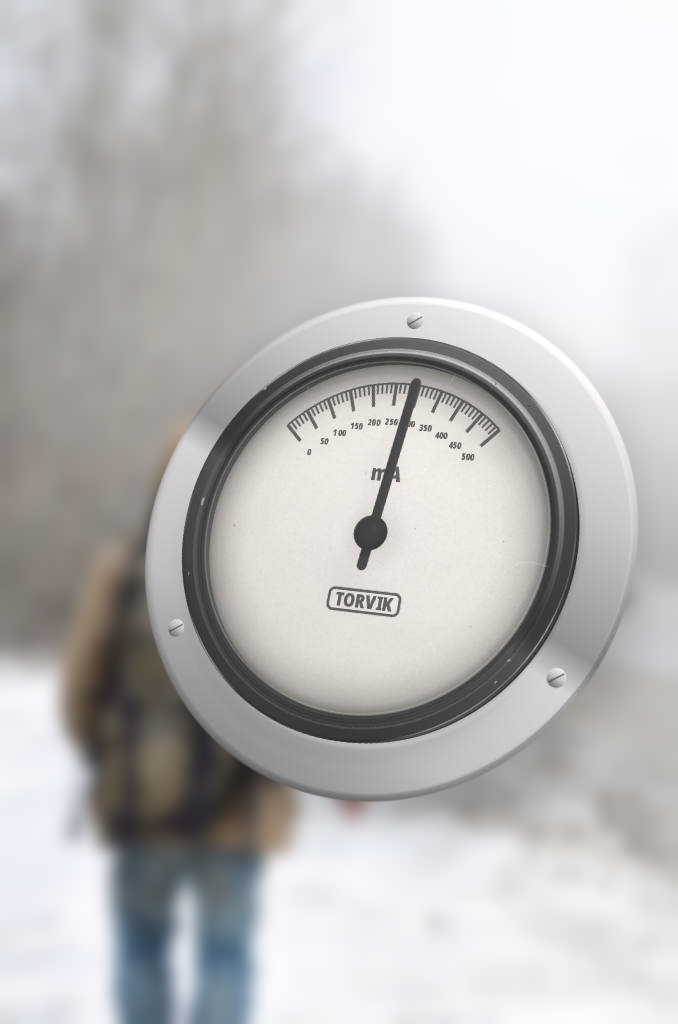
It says value=300 unit=mA
